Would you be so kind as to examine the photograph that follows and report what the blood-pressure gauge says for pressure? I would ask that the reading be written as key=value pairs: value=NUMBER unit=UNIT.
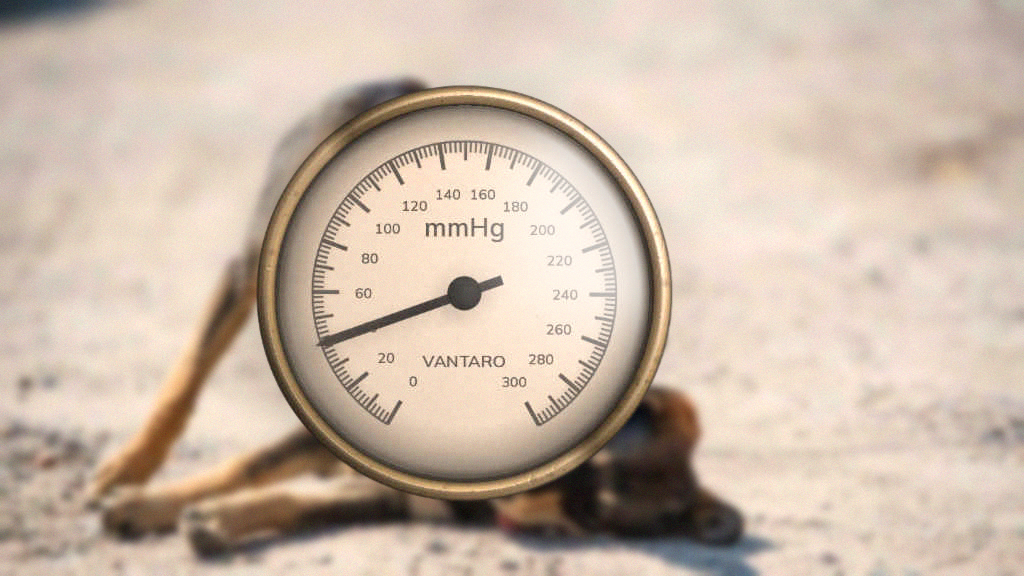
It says value=40 unit=mmHg
